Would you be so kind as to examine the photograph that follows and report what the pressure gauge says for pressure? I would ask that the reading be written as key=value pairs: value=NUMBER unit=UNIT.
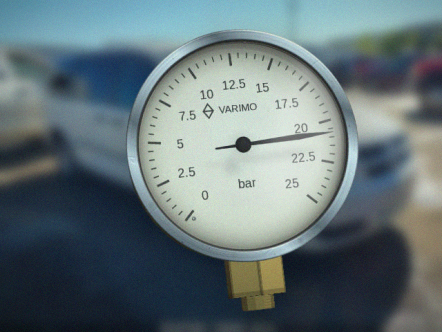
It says value=20.75 unit=bar
